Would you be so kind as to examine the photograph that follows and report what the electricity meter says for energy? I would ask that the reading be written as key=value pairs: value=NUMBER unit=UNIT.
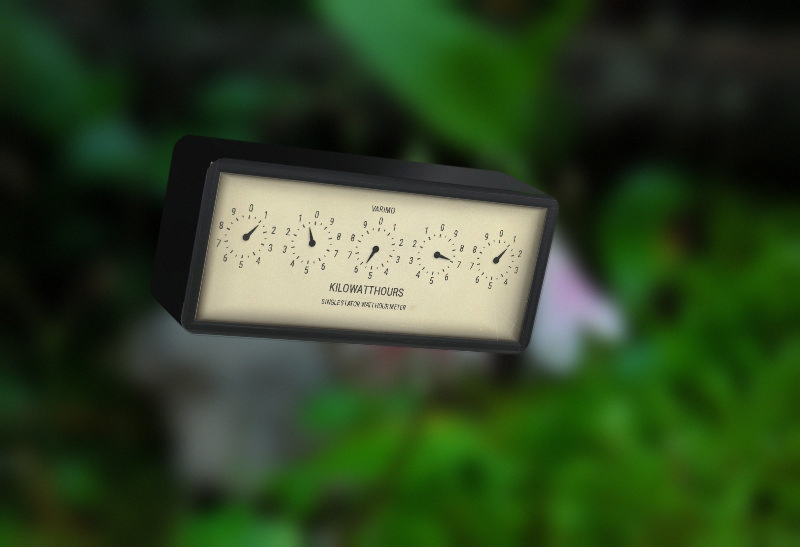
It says value=10571 unit=kWh
